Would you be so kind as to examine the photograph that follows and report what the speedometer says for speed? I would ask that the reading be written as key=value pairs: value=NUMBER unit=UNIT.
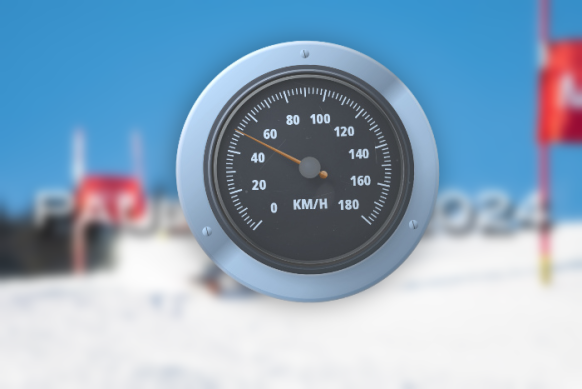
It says value=50 unit=km/h
